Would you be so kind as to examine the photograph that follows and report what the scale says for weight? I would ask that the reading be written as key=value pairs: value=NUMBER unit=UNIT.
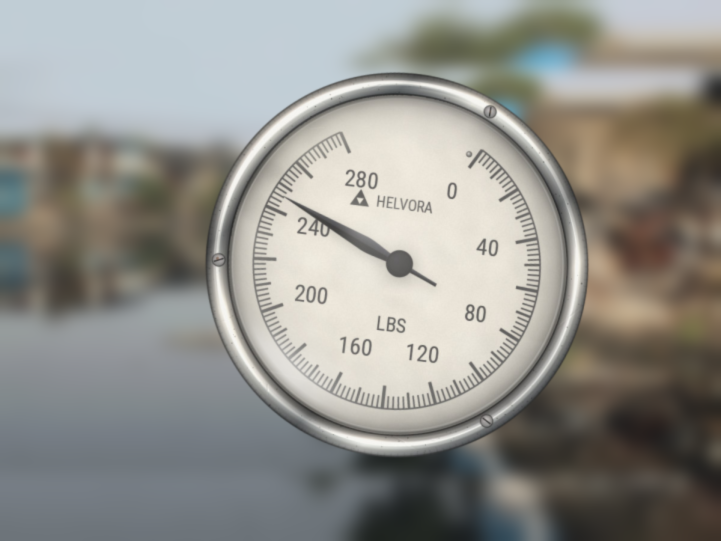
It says value=246 unit=lb
